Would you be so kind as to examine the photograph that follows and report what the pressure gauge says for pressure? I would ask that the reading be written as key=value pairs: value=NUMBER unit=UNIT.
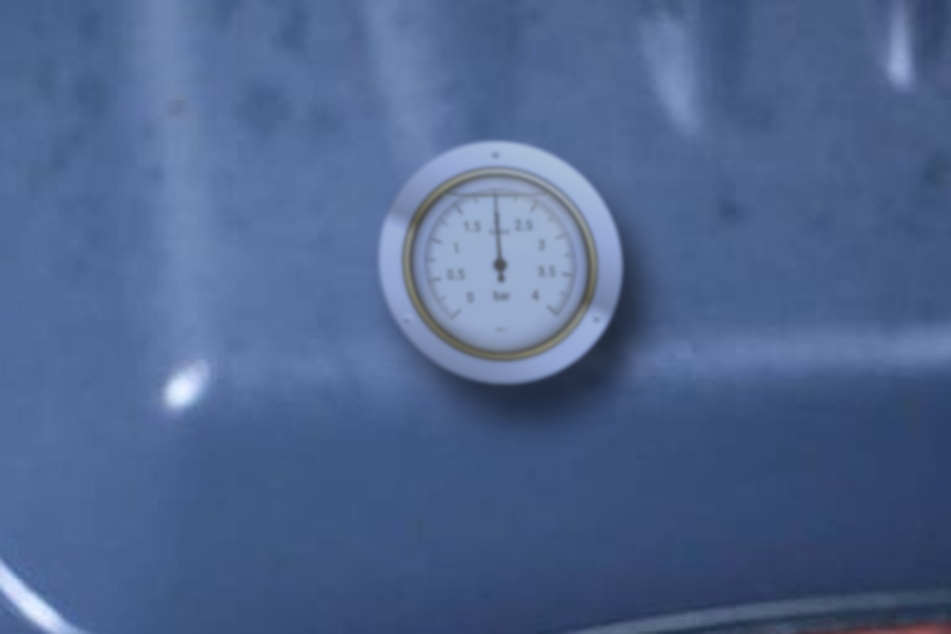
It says value=2 unit=bar
